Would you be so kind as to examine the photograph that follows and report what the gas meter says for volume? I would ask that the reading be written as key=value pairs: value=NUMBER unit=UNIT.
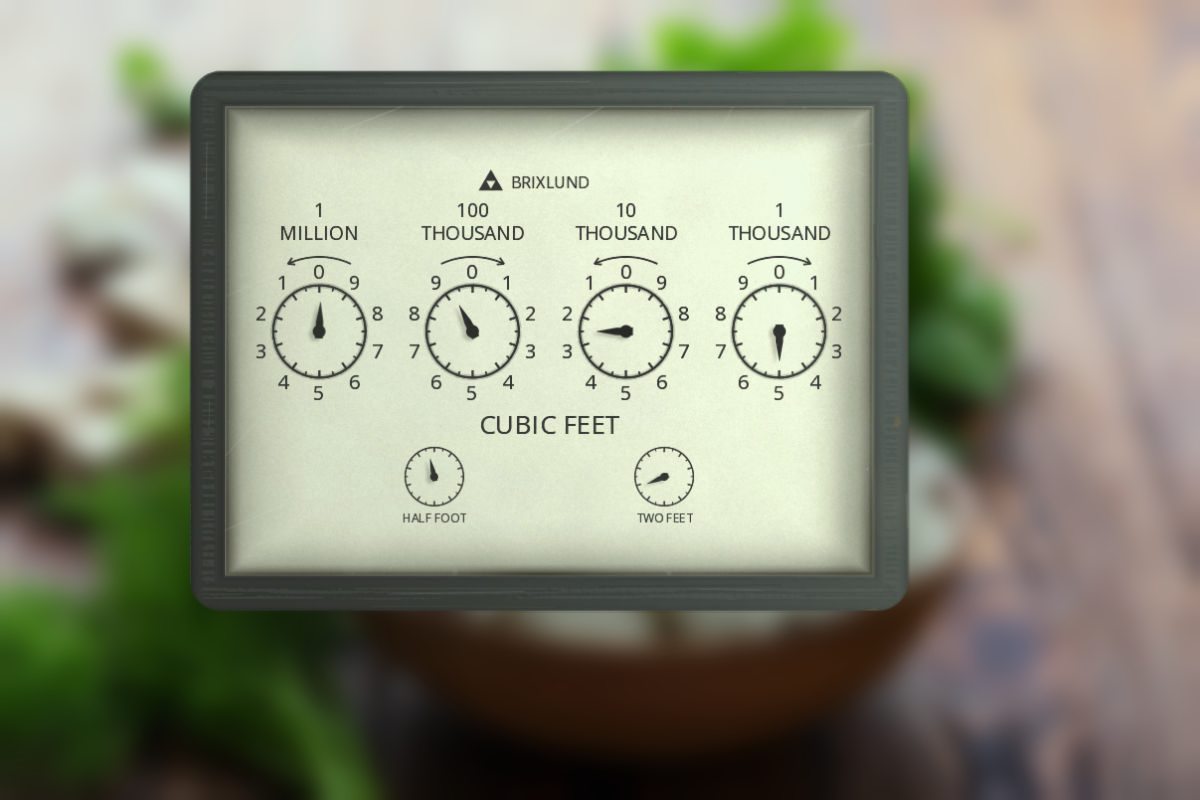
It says value=992500 unit=ft³
